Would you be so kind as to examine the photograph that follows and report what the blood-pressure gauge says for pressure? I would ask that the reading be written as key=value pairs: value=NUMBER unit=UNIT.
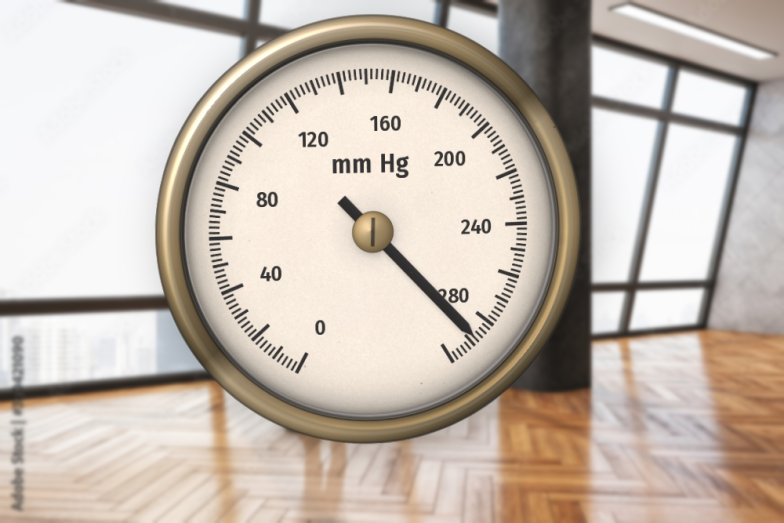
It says value=288 unit=mmHg
